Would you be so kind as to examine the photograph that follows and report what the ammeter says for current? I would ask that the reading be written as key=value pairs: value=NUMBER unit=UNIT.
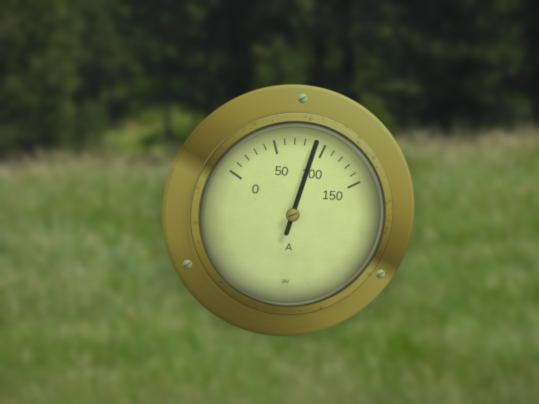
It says value=90 unit=A
